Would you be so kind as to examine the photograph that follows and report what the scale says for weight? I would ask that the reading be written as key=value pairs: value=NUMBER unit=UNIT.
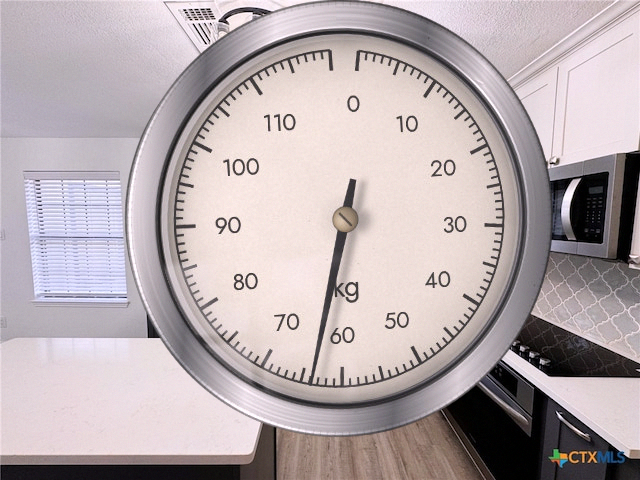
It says value=64 unit=kg
